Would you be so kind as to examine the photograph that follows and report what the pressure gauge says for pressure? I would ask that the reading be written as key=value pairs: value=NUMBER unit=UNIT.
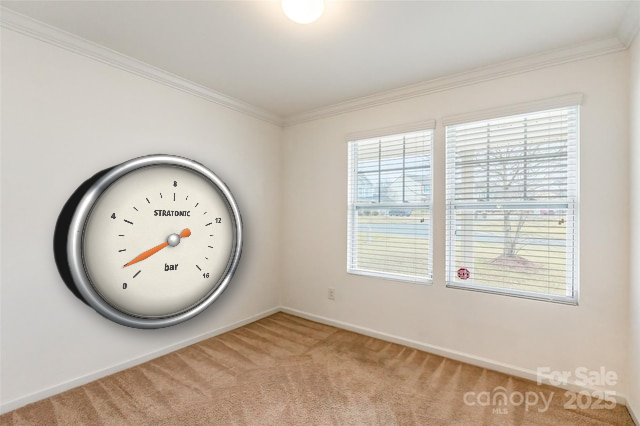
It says value=1 unit=bar
